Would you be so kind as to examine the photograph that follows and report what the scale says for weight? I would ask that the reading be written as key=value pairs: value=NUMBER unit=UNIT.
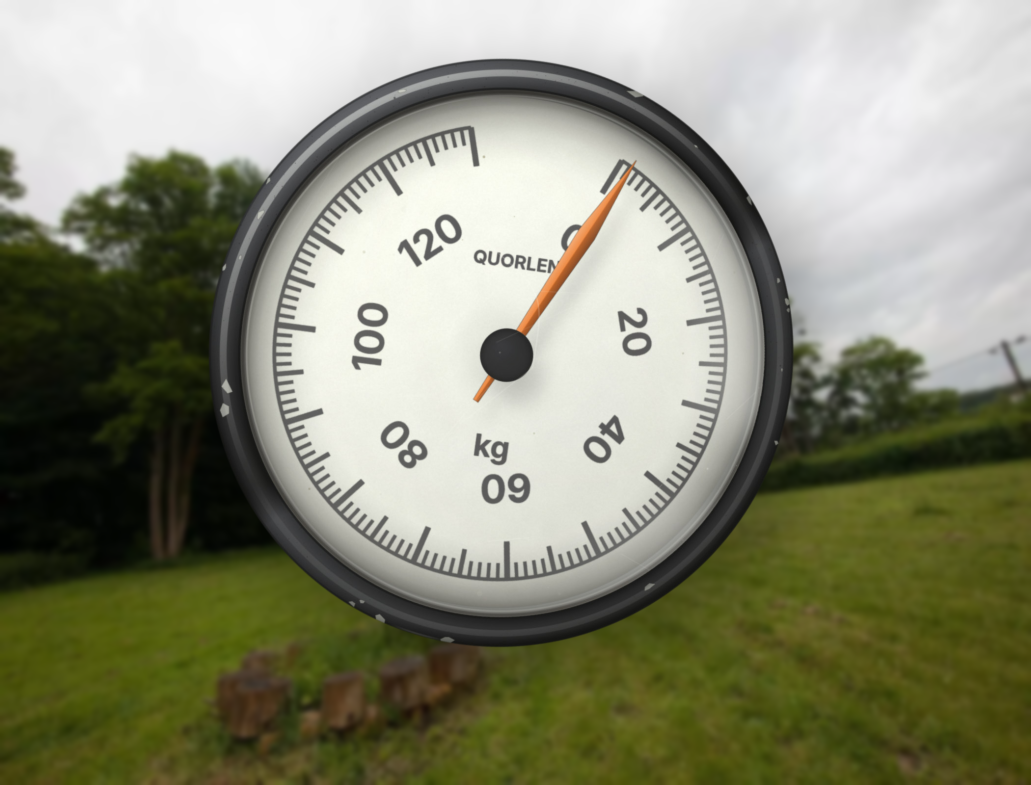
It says value=1 unit=kg
